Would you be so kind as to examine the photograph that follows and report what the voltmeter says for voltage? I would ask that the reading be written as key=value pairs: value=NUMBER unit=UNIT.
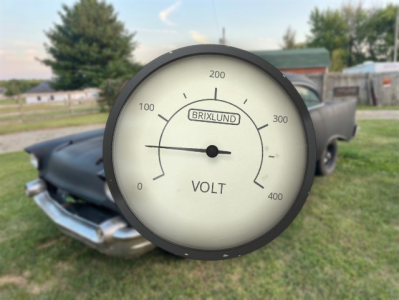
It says value=50 unit=V
